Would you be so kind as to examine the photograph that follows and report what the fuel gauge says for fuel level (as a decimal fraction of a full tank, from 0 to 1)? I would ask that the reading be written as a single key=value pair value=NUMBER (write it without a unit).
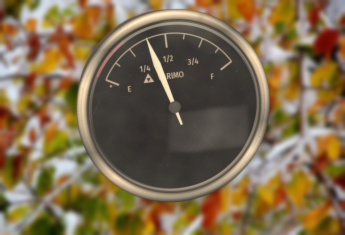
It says value=0.375
